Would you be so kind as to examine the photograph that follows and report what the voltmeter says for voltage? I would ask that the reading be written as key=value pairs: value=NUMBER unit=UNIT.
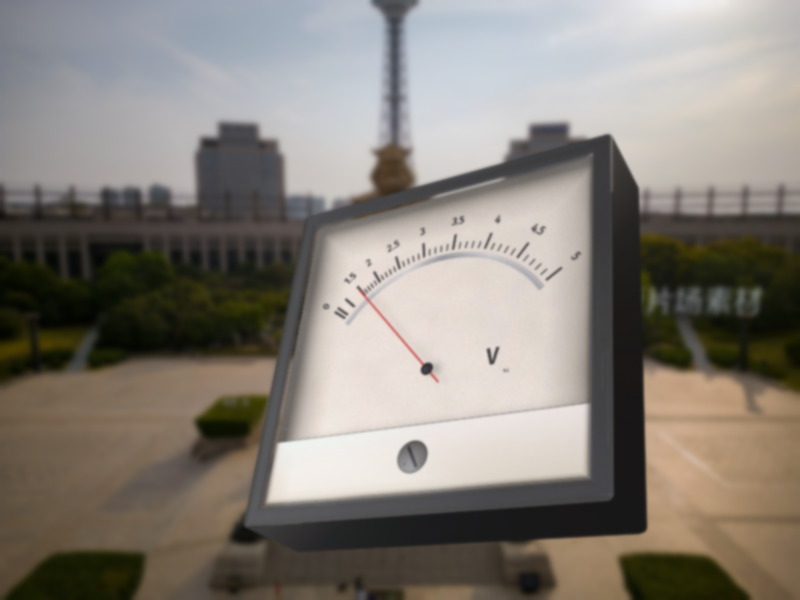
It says value=1.5 unit=V
